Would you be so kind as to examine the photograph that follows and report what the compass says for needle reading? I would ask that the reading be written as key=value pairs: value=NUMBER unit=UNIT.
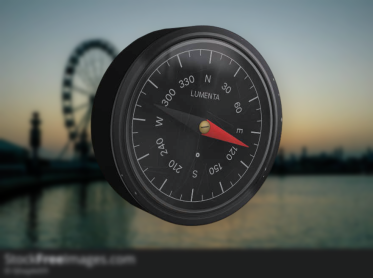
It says value=105 unit=°
